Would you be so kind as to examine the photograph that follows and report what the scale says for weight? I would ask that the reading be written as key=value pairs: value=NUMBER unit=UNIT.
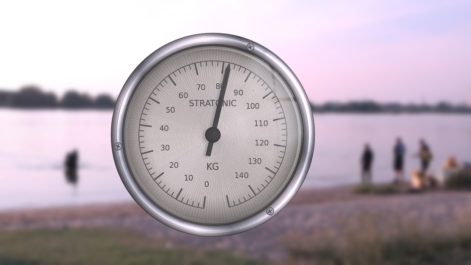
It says value=82 unit=kg
